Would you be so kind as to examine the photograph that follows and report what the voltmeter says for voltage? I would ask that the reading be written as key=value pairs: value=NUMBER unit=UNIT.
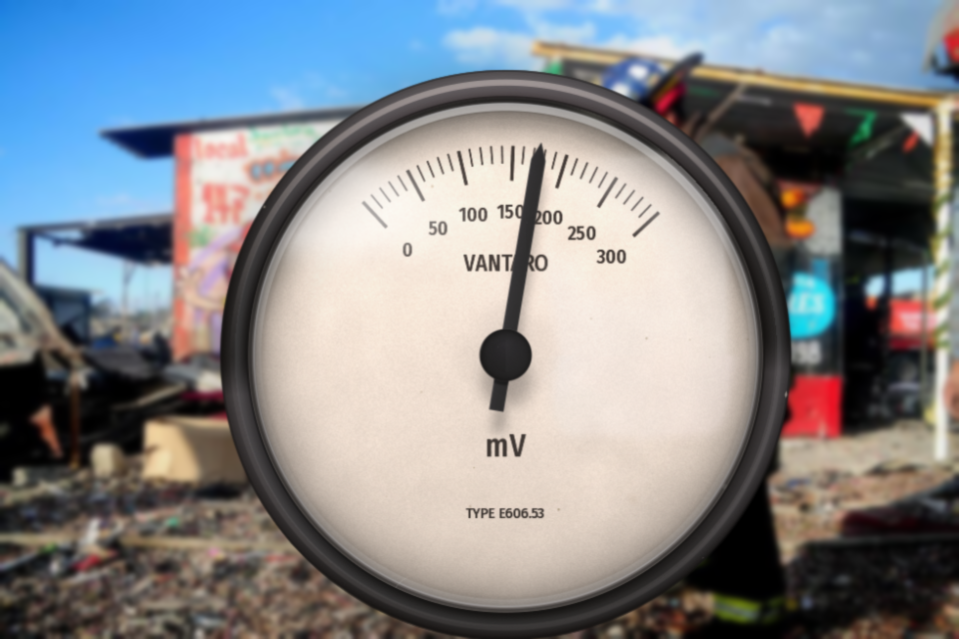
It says value=175 unit=mV
